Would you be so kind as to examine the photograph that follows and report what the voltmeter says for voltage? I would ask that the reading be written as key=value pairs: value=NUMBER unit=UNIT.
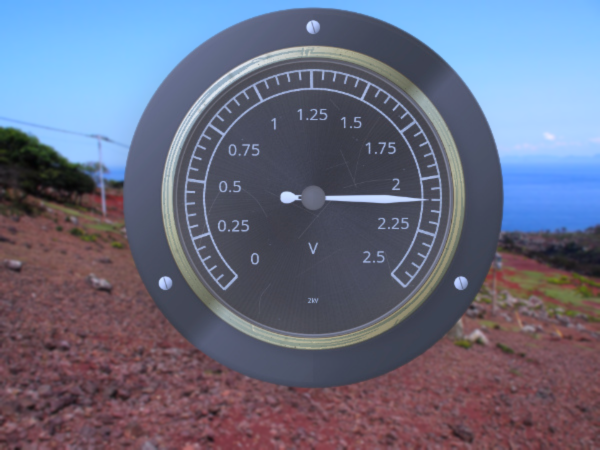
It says value=2.1 unit=V
